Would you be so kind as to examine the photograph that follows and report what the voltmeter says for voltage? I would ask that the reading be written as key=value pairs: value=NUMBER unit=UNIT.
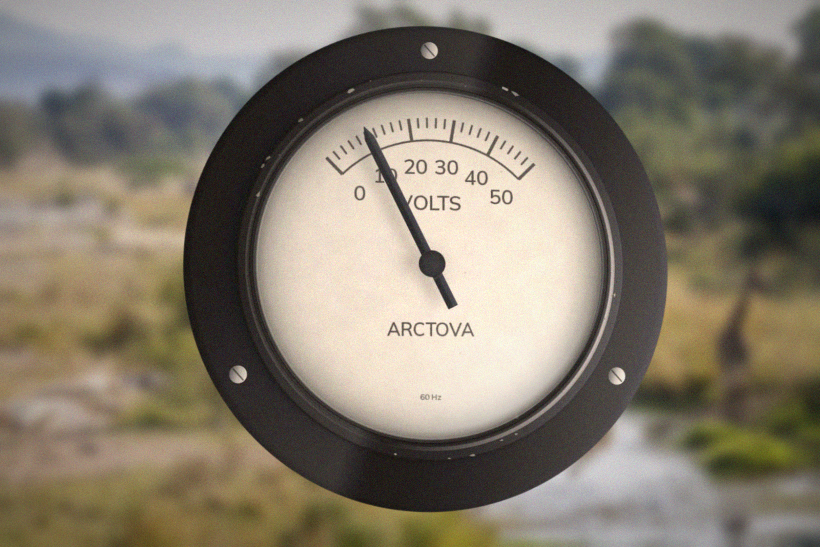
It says value=10 unit=V
